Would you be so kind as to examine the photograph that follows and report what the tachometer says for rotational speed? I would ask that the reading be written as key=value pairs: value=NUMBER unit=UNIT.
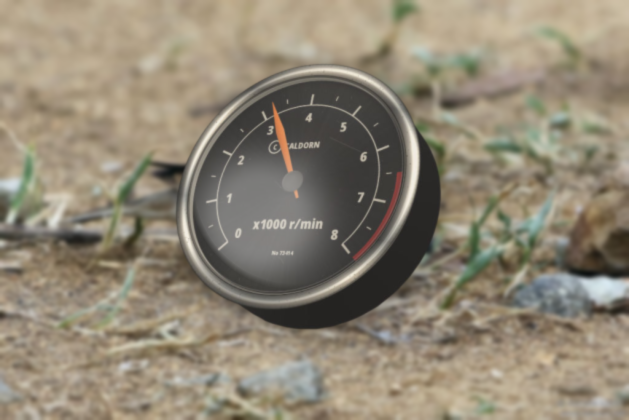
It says value=3250 unit=rpm
